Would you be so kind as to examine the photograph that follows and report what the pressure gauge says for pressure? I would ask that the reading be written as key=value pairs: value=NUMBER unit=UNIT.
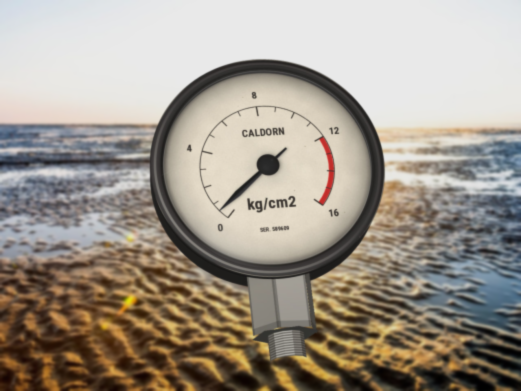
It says value=0.5 unit=kg/cm²
